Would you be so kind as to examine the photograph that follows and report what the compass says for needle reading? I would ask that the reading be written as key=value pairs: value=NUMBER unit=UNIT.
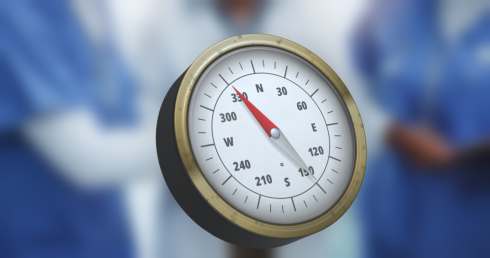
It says value=330 unit=°
